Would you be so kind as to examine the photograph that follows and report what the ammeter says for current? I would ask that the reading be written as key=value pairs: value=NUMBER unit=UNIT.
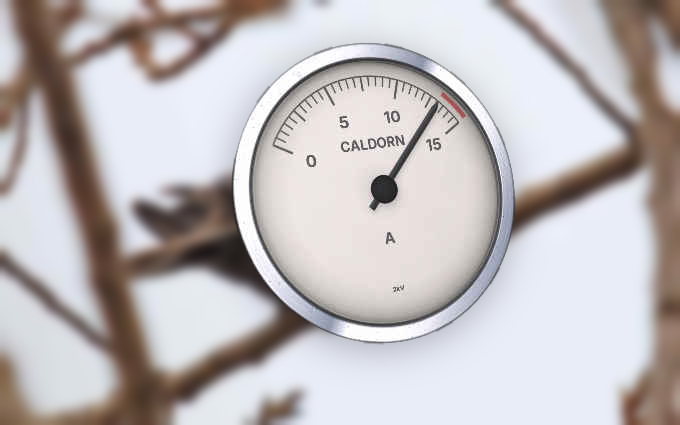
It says value=13 unit=A
